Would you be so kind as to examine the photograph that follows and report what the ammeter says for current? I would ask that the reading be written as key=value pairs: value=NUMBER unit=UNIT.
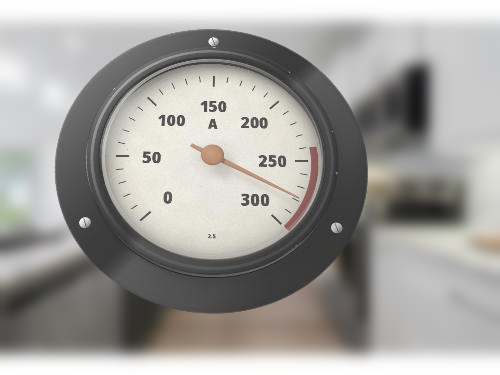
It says value=280 unit=A
